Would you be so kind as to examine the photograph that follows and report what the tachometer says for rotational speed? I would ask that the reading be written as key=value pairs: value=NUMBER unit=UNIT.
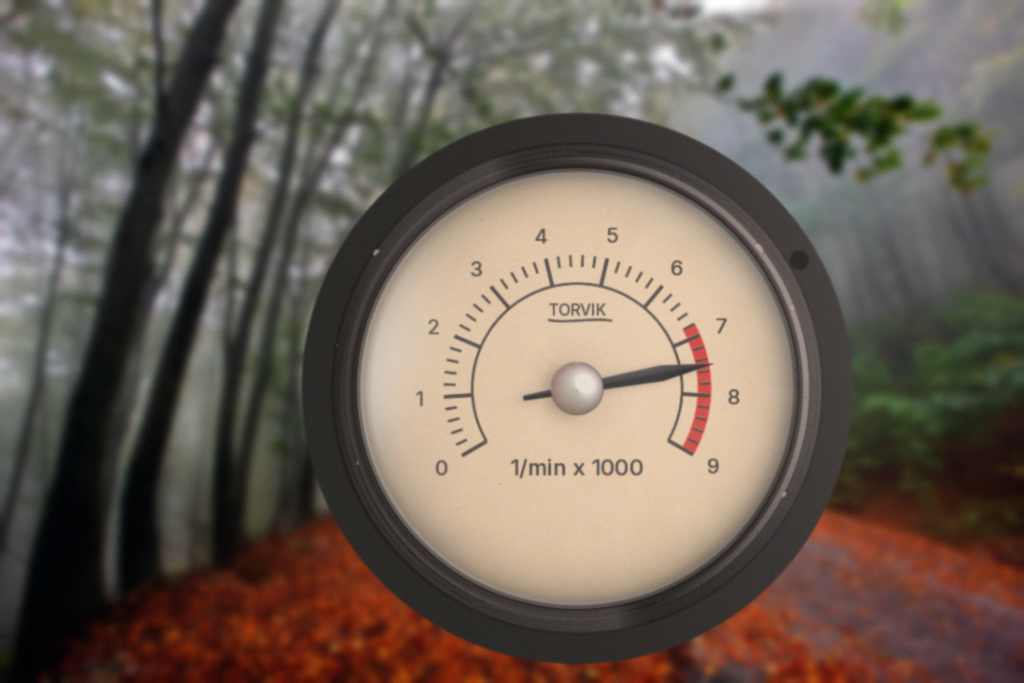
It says value=7500 unit=rpm
